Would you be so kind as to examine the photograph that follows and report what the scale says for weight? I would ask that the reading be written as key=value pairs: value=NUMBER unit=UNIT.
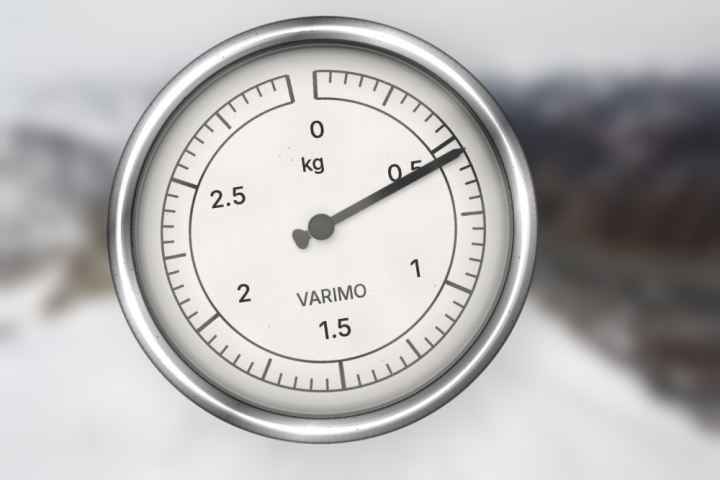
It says value=0.55 unit=kg
